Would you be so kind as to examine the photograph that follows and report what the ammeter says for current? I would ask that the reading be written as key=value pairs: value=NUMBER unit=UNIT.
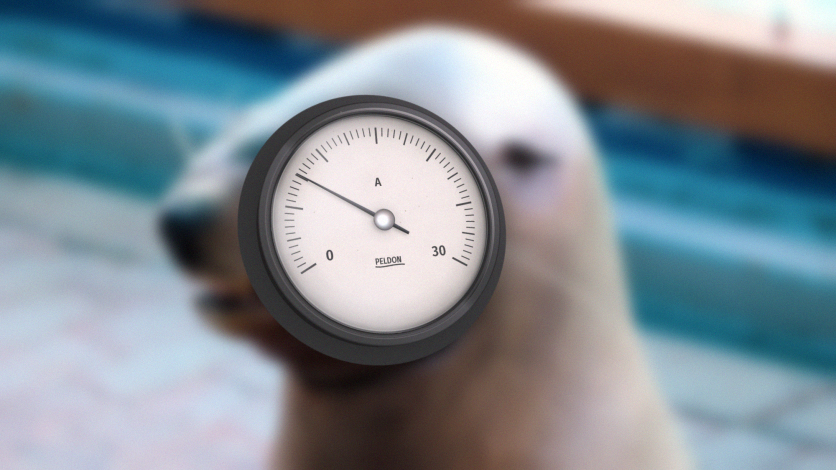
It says value=7.5 unit=A
